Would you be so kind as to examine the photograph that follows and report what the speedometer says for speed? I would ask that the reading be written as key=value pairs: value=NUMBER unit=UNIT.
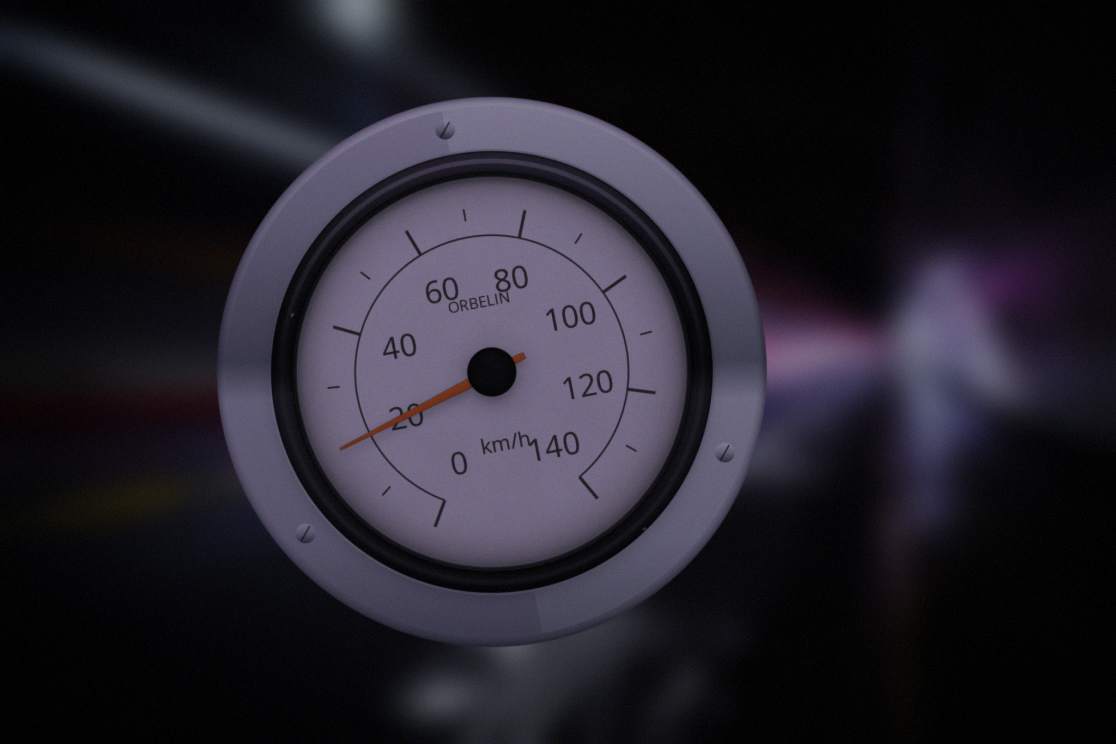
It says value=20 unit=km/h
